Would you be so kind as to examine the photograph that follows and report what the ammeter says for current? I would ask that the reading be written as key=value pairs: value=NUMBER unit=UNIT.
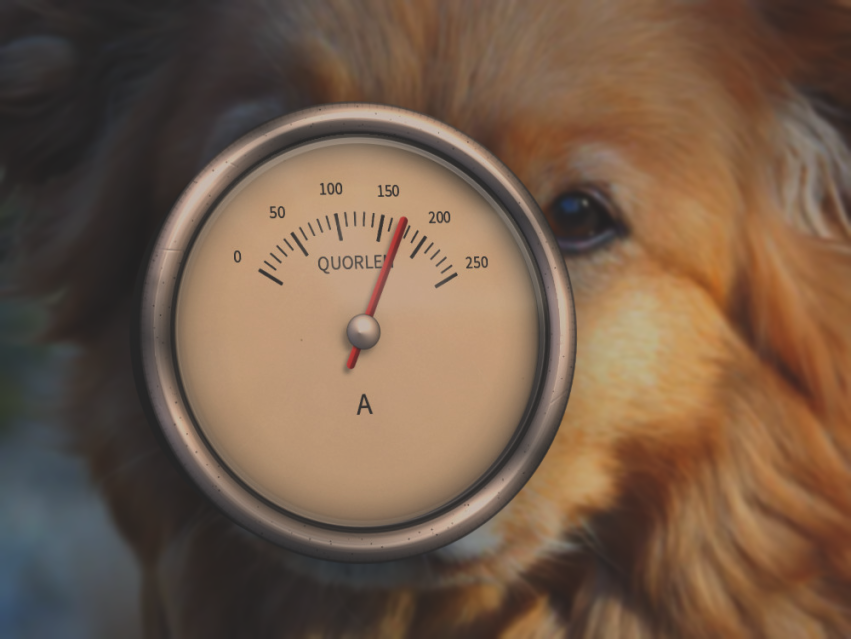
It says value=170 unit=A
